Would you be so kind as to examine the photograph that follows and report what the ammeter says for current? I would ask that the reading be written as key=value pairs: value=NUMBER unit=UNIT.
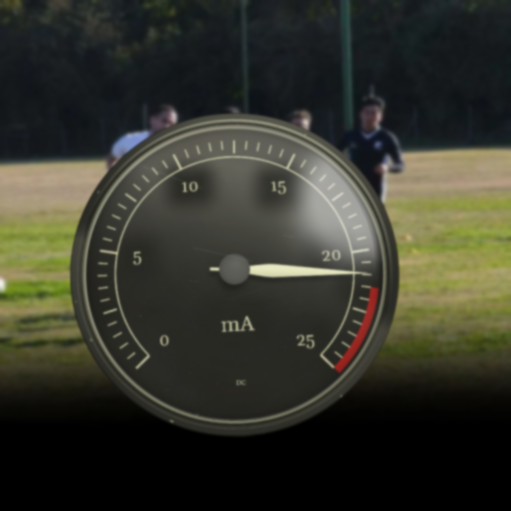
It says value=21 unit=mA
